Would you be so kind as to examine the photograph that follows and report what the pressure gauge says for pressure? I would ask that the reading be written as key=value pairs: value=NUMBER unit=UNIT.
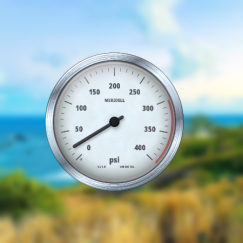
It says value=20 unit=psi
